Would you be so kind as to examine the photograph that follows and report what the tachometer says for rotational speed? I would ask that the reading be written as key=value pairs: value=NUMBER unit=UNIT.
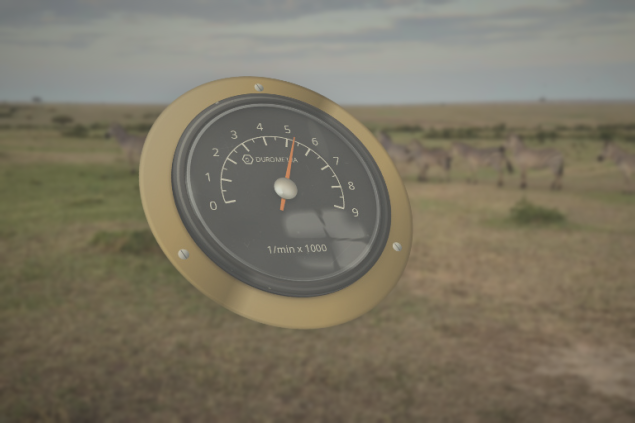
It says value=5250 unit=rpm
